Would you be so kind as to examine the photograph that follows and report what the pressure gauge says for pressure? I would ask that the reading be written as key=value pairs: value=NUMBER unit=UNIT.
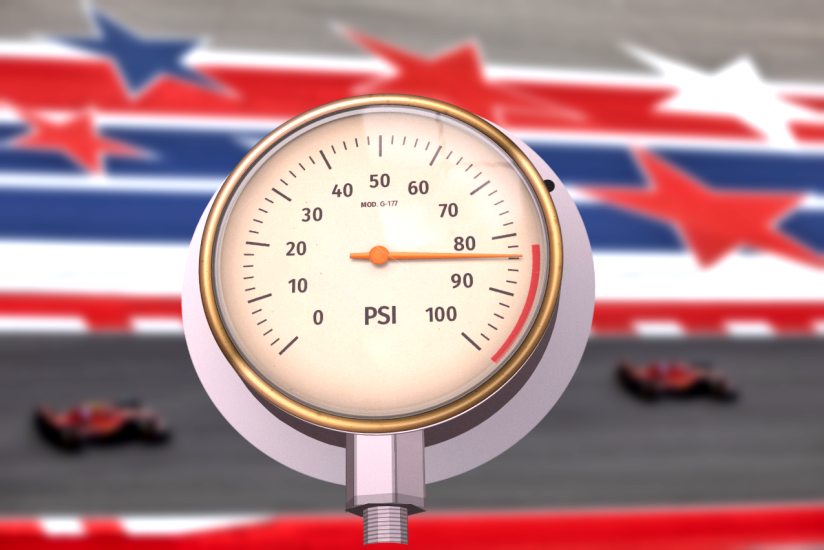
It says value=84 unit=psi
